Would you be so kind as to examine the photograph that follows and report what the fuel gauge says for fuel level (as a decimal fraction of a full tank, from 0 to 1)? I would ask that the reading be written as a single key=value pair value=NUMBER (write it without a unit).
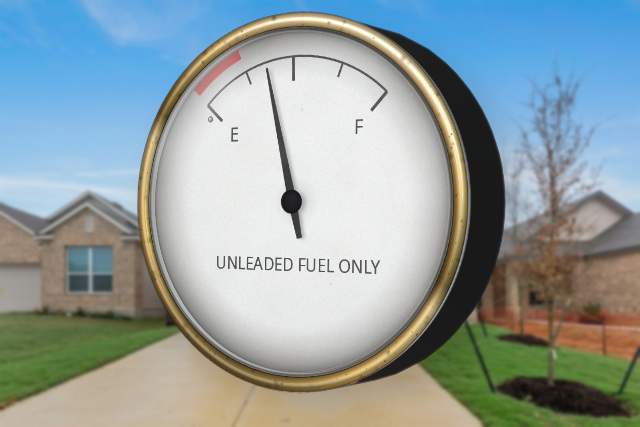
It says value=0.375
